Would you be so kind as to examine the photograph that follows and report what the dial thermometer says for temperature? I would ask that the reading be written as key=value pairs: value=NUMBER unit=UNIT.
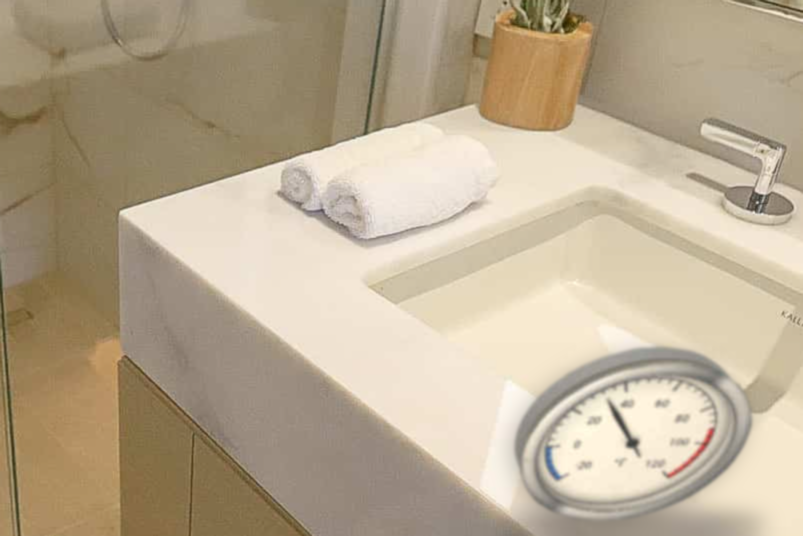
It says value=32 unit=°F
